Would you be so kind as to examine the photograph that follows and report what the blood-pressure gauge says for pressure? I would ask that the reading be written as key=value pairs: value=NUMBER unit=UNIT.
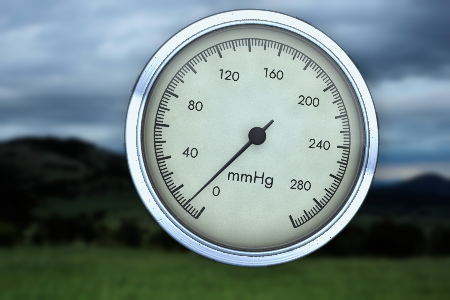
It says value=10 unit=mmHg
